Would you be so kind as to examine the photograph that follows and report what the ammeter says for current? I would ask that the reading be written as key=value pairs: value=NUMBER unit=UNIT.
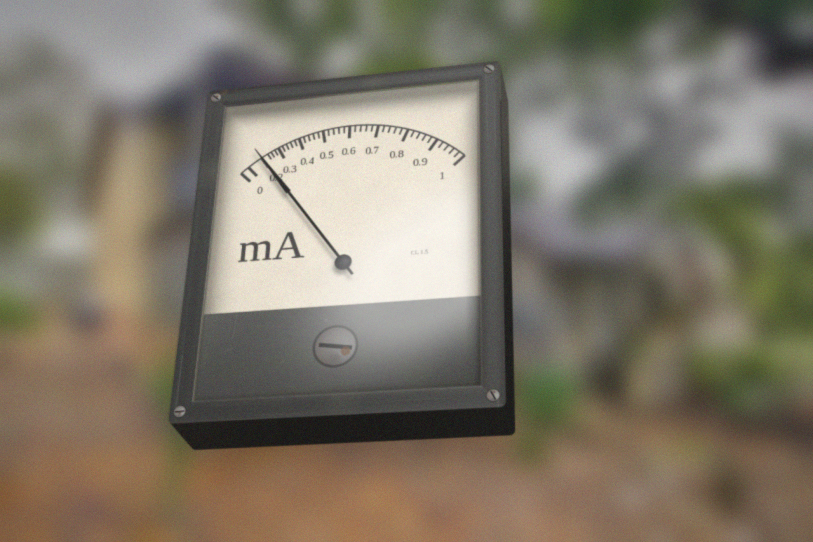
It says value=0.2 unit=mA
